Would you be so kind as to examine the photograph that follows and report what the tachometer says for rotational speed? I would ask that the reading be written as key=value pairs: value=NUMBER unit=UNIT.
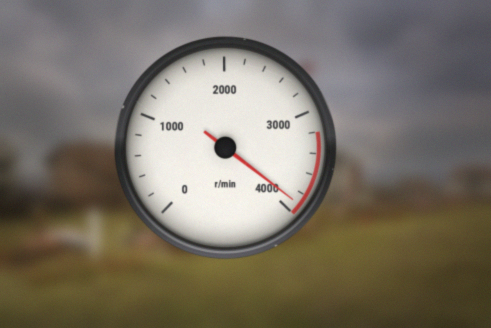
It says value=3900 unit=rpm
